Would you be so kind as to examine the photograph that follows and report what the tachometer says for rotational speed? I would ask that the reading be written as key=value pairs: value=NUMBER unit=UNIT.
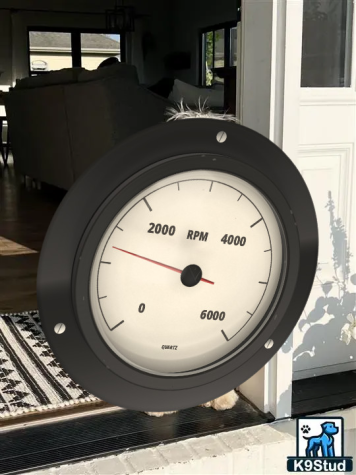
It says value=1250 unit=rpm
